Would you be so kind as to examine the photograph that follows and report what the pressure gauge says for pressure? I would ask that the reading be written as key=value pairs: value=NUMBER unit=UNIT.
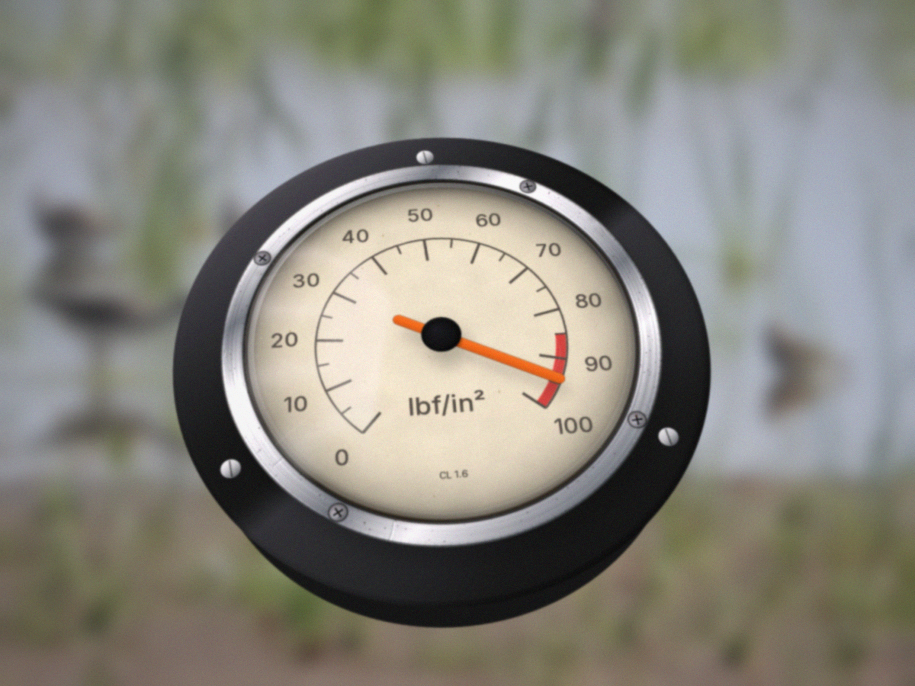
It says value=95 unit=psi
